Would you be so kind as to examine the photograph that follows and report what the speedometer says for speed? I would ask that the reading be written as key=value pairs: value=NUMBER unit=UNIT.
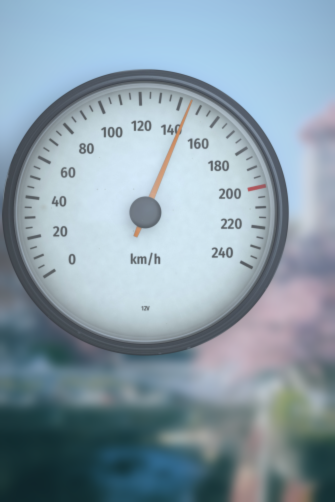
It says value=145 unit=km/h
